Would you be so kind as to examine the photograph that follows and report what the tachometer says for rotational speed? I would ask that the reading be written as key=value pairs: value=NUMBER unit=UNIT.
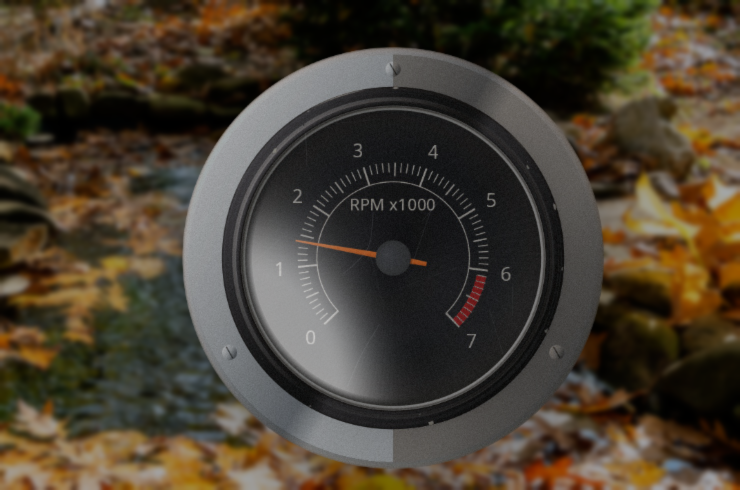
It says value=1400 unit=rpm
